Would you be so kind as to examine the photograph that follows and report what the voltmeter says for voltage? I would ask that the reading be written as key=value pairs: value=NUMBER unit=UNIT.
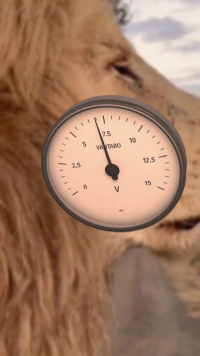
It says value=7 unit=V
